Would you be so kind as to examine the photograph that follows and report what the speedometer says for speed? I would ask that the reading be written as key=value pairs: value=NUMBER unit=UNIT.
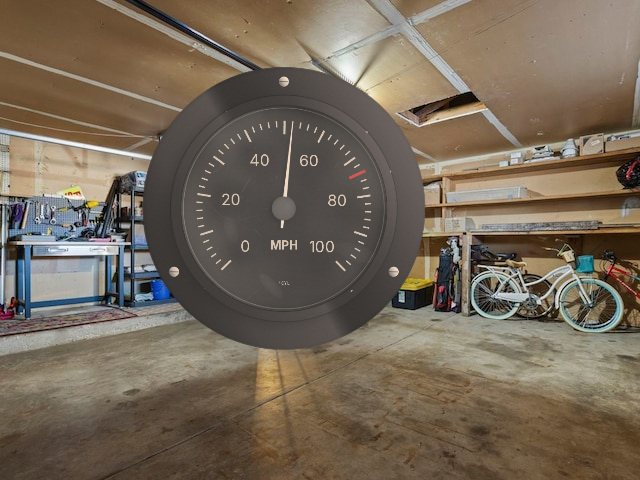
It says value=52 unit=mph
